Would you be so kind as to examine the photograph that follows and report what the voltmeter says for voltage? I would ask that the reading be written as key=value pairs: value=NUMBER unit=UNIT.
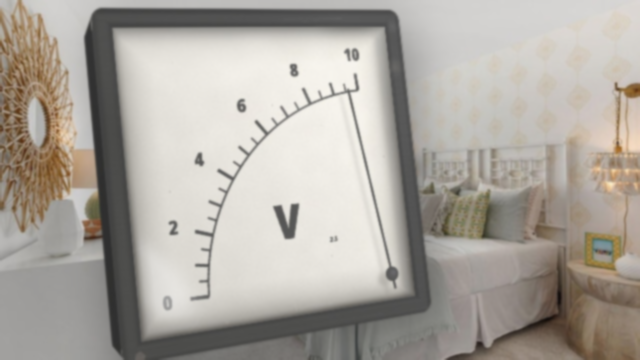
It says value=9.5 unit=V
